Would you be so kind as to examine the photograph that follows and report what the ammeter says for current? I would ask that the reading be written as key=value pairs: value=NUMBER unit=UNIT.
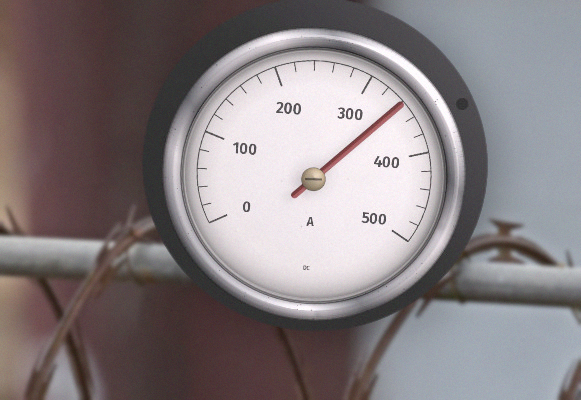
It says value=340 unit=A
